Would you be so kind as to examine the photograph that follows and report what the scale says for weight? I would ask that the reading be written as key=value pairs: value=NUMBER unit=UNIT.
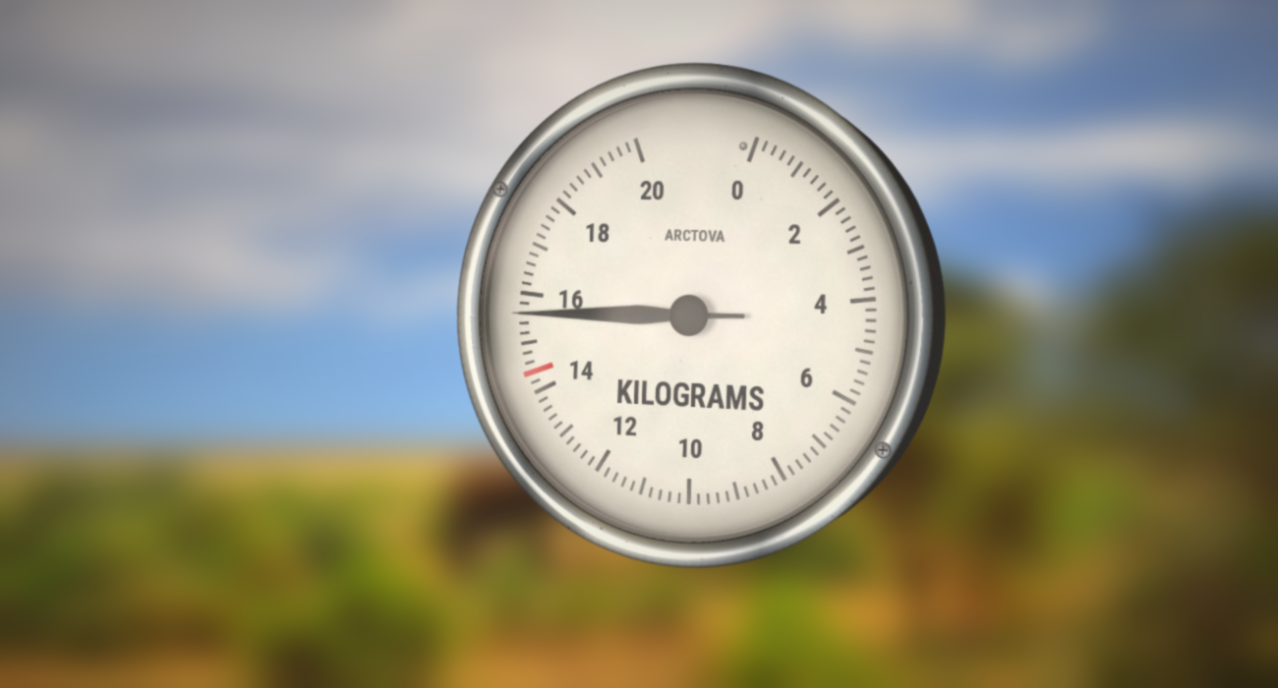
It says value=15.6 unit=kg
